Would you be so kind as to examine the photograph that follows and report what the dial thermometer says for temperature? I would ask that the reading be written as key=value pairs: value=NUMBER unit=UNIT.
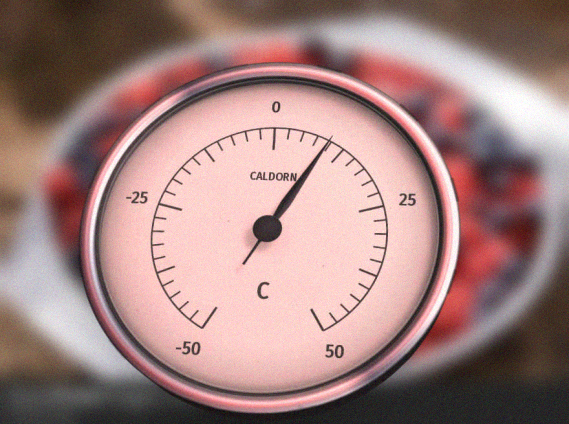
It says value=10 unit=°C
